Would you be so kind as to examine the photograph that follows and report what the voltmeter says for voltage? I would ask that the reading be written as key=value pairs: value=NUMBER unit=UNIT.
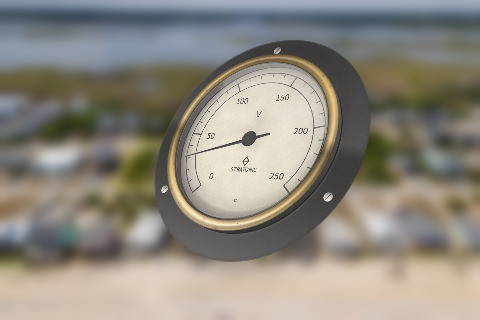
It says value=30 unit=V
